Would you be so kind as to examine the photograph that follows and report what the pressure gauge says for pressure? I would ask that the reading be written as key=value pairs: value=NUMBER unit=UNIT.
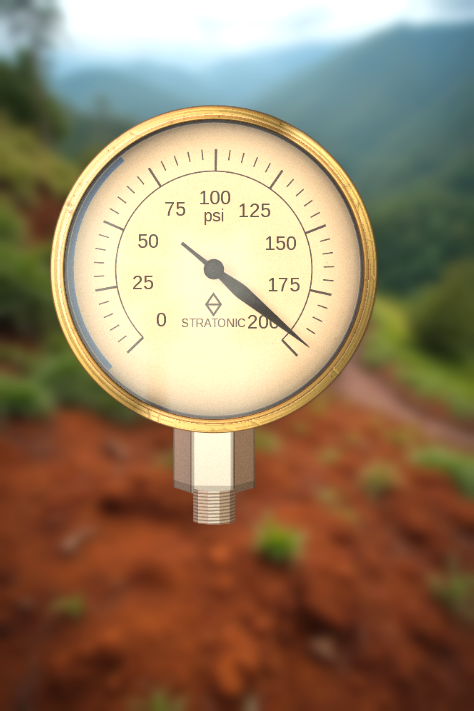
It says value=195 unit=psi
